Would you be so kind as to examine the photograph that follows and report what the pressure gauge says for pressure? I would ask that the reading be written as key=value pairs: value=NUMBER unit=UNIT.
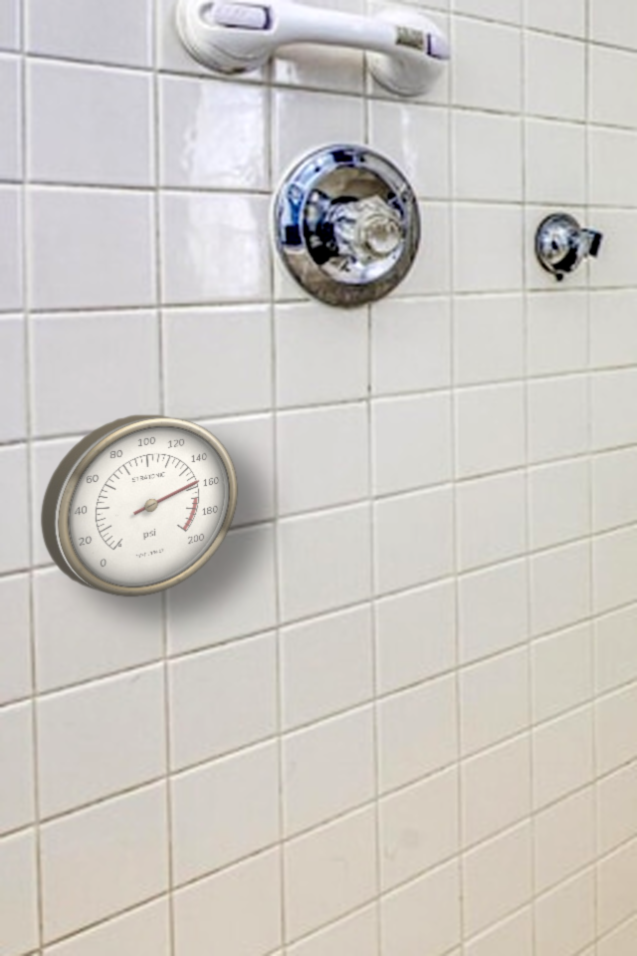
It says value=155 unit=psi
